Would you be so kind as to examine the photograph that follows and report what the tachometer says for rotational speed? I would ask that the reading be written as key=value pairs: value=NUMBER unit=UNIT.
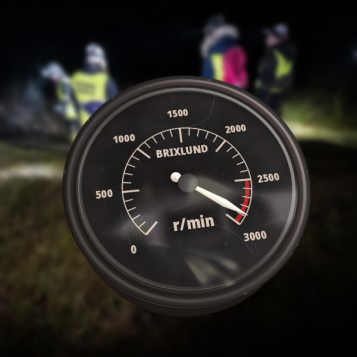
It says value=2900 unit=rpm
